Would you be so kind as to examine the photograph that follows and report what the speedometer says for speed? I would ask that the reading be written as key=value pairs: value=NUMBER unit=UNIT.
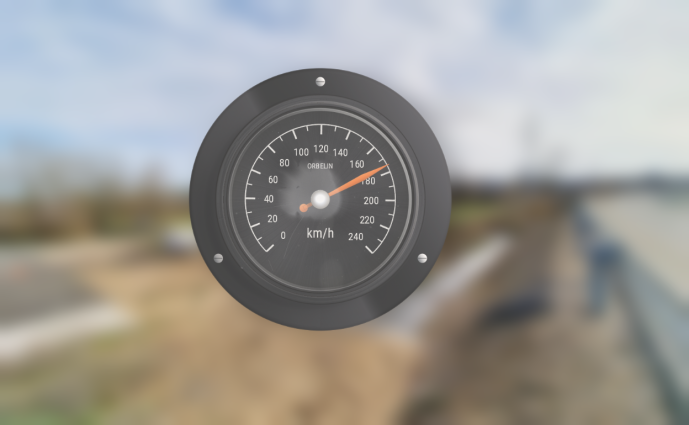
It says value=175 unit=km/h
